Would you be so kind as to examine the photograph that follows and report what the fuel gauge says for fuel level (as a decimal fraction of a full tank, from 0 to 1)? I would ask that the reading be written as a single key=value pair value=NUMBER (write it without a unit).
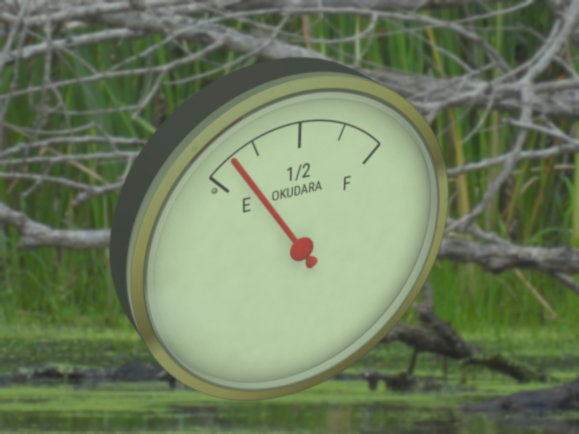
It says value=0.125
